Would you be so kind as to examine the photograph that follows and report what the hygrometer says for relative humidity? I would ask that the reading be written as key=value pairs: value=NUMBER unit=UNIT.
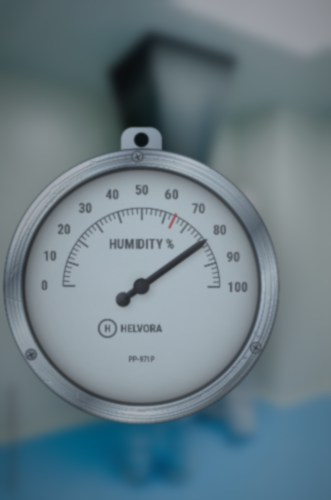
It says value=80 unit=%
